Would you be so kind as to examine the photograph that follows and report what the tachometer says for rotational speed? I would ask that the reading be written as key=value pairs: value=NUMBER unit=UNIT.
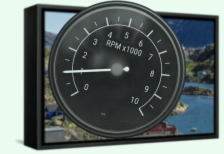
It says value=1000 unit=rpm
